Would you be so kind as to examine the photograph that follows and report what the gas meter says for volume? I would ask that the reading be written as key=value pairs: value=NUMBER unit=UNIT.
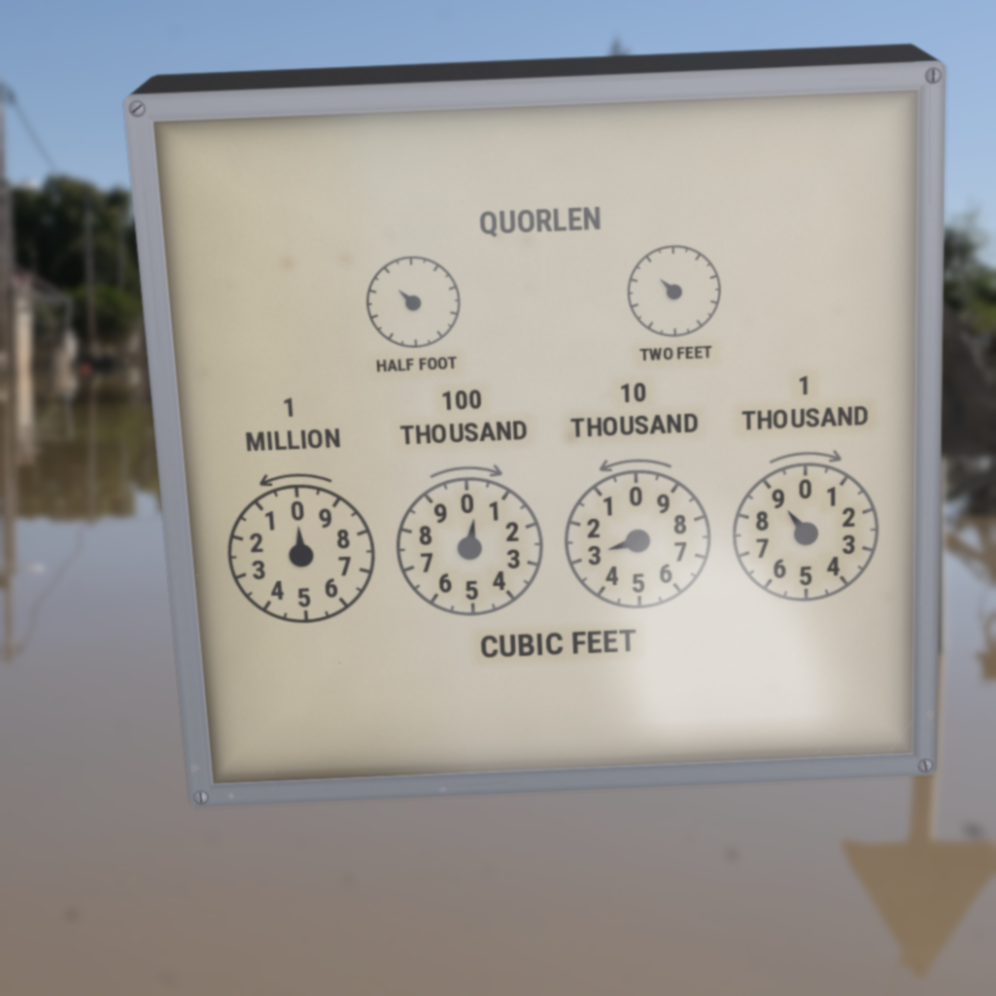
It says value=2900 unit=ft³
